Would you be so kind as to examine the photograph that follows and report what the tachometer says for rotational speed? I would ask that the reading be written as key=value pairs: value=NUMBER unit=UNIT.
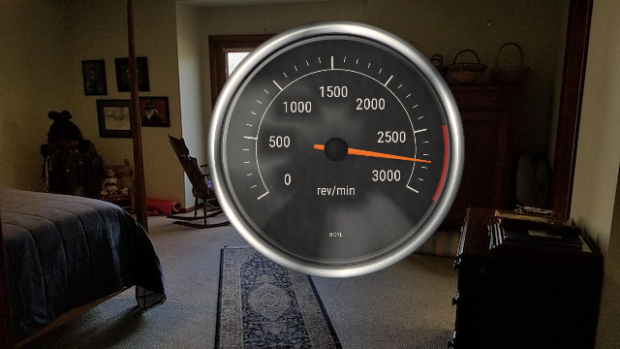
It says value=2750 unit=rpm
